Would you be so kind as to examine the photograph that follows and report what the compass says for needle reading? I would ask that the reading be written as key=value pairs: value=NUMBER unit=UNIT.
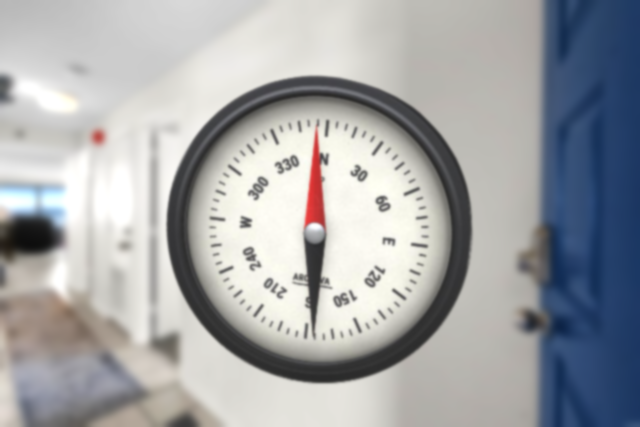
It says value=355 unit=°
